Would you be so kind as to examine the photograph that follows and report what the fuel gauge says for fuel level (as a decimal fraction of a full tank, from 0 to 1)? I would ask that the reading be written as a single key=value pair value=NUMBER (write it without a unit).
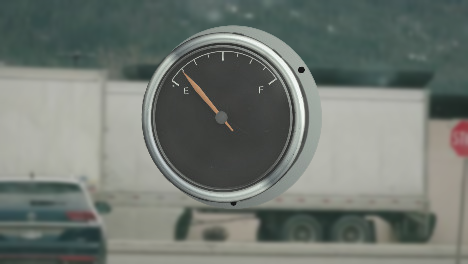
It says value=0.125
